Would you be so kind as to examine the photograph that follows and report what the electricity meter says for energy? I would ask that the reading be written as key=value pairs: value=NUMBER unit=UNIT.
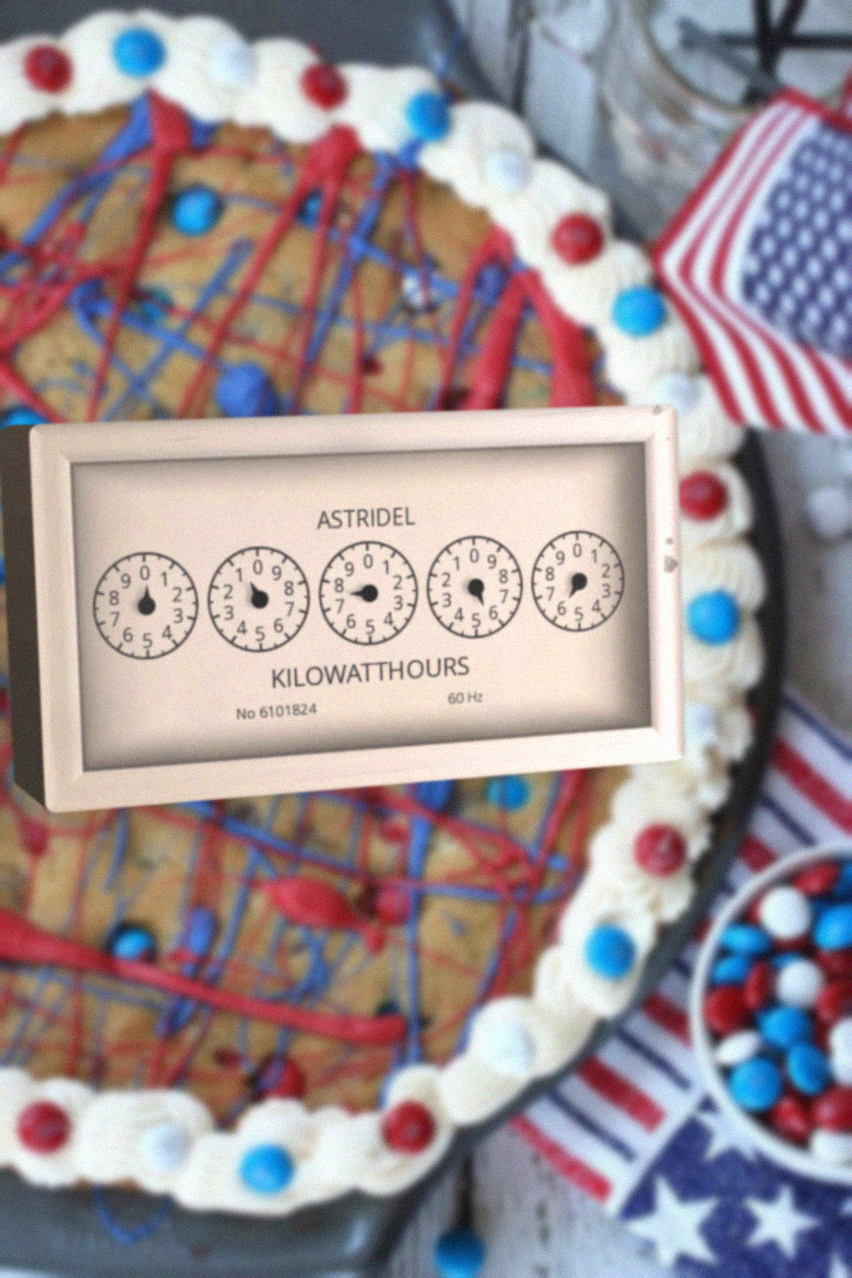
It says value=756 unit=kWh
